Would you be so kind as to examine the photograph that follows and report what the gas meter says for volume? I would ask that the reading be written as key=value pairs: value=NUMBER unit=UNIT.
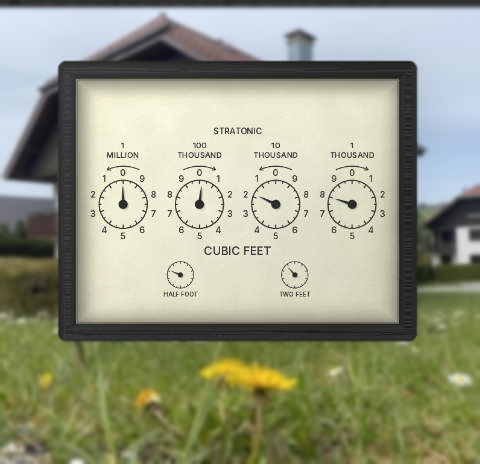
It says value=1800 unit=ft³
